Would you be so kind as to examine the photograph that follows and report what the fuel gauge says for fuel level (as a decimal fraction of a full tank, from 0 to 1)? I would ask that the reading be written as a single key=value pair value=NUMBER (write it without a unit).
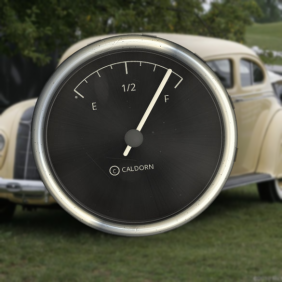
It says value=0.875
